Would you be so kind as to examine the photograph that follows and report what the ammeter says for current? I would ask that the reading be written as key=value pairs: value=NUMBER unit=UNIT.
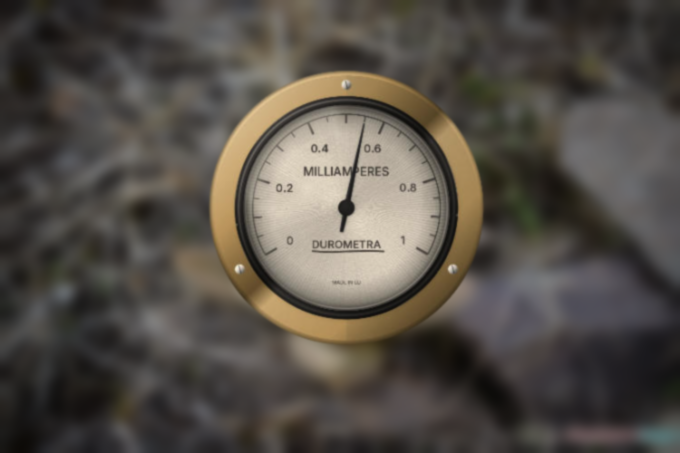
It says value=0.55 unit=mA
